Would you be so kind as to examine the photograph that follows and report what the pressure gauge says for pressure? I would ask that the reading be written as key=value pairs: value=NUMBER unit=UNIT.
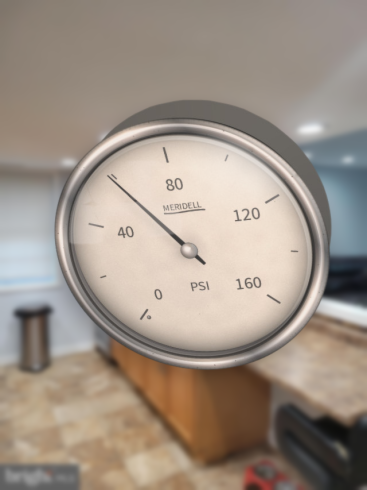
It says value=60 unit=psi
